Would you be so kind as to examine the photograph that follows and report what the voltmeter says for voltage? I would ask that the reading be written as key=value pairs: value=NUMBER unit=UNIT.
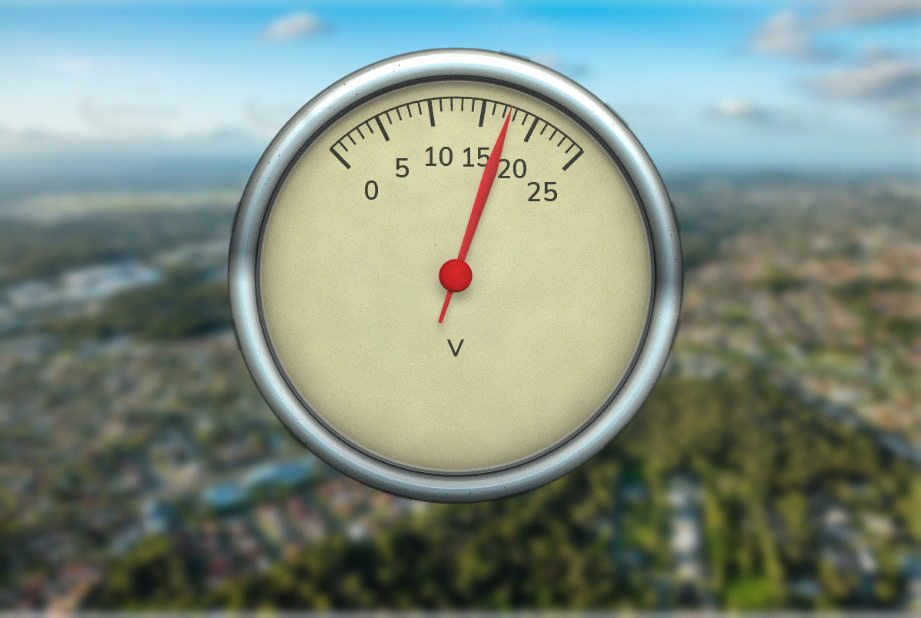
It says value=17.5 unit=V
